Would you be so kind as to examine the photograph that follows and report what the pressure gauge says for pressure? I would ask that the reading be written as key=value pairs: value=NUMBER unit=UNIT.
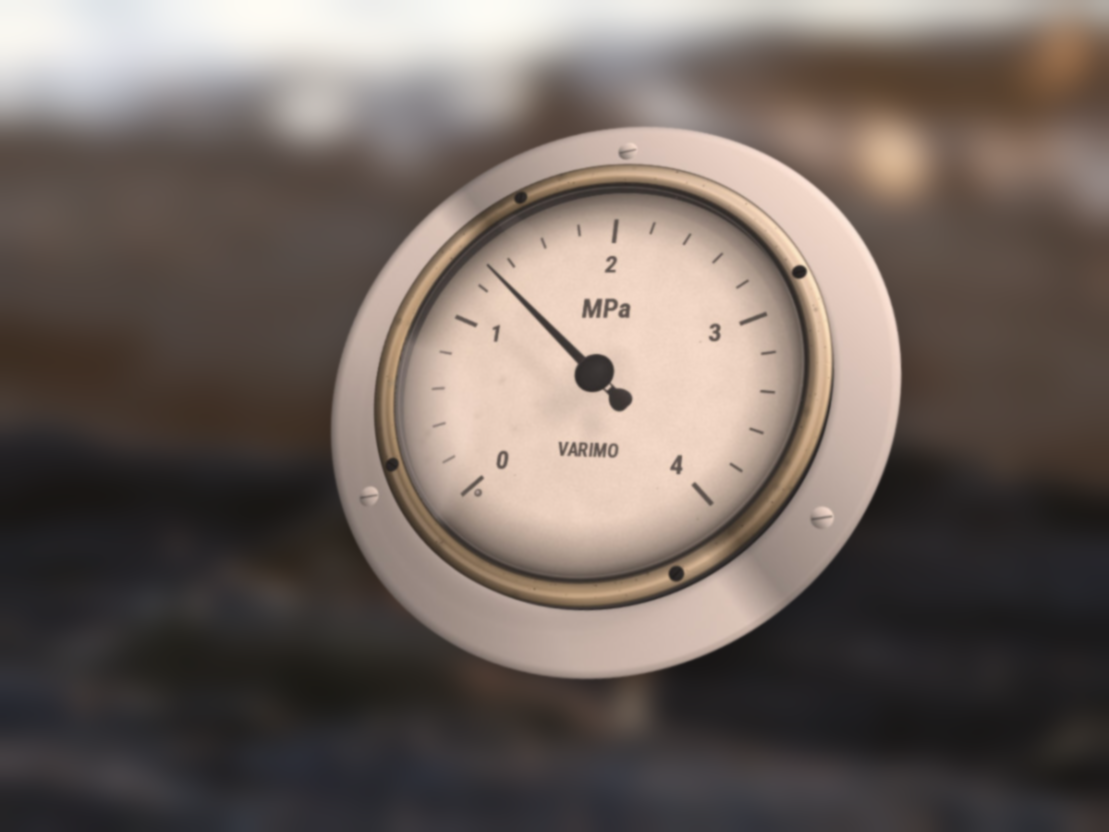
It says value=1.3 unit=MPa
